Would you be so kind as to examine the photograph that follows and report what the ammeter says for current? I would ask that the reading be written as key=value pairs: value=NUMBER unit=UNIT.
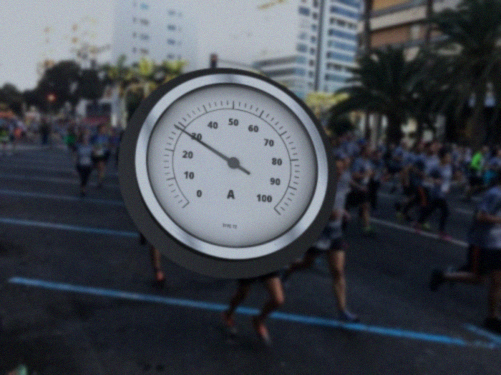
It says value=28 unit=A
